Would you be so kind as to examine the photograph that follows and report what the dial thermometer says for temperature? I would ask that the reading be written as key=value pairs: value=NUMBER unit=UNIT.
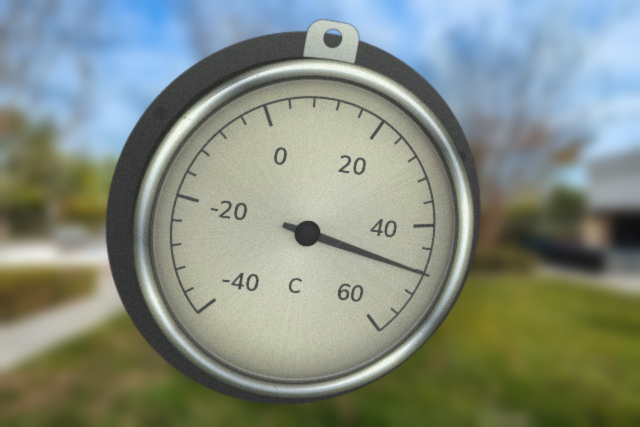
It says value=48 unit=°C
